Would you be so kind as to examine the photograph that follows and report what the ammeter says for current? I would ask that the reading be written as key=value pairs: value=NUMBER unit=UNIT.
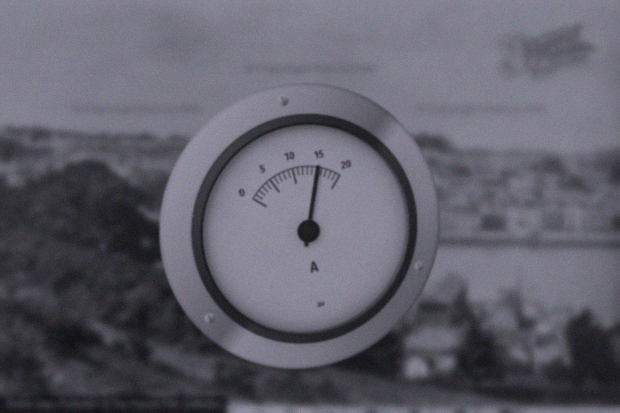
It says value=15 unit=A
